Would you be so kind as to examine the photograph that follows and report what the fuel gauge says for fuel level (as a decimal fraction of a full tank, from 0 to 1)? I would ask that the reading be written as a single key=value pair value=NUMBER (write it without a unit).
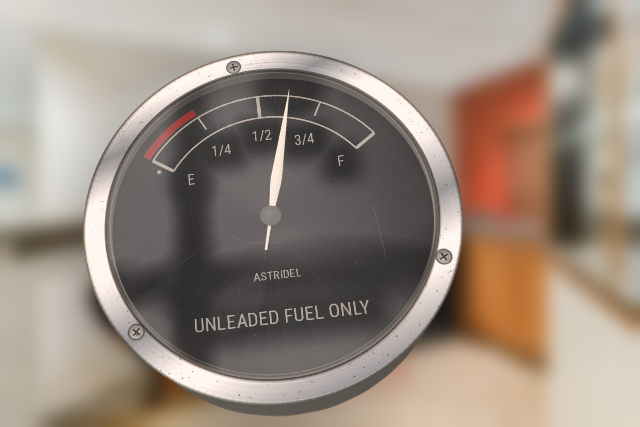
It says value=0.625
